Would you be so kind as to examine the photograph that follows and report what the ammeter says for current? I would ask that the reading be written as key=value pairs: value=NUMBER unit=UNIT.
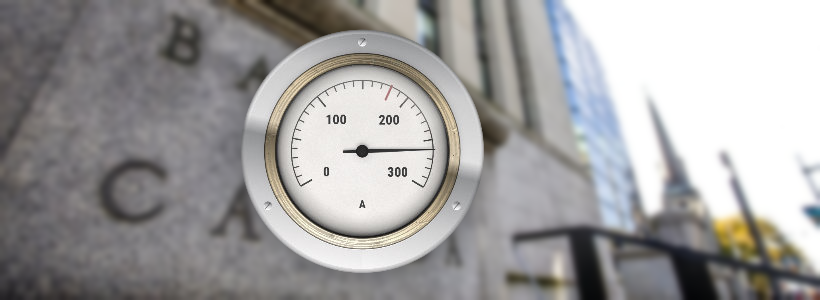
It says value=260 unit=A
